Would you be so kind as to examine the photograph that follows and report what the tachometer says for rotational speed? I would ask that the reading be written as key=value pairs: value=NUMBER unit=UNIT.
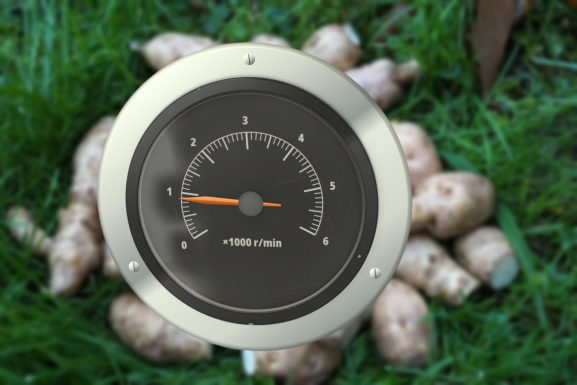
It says value=900 unit=rpm
